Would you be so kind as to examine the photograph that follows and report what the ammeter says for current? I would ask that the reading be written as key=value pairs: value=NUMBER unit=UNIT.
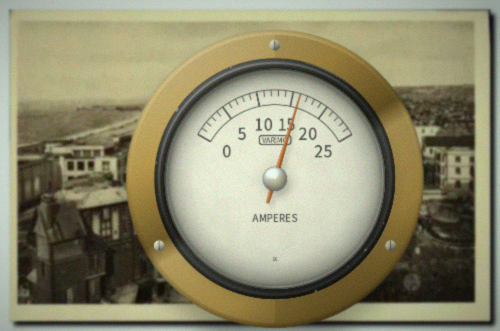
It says value=16 unit=A
